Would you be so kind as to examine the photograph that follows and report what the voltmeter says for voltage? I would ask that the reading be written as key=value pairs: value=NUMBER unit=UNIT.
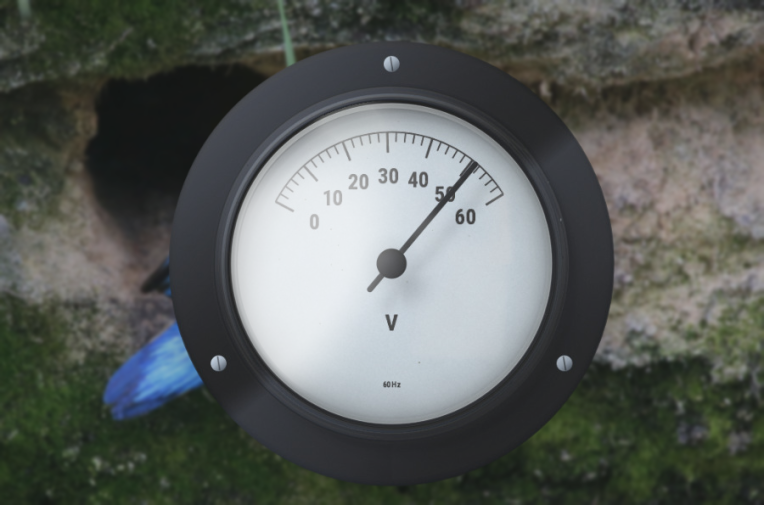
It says value=51 unit=V
